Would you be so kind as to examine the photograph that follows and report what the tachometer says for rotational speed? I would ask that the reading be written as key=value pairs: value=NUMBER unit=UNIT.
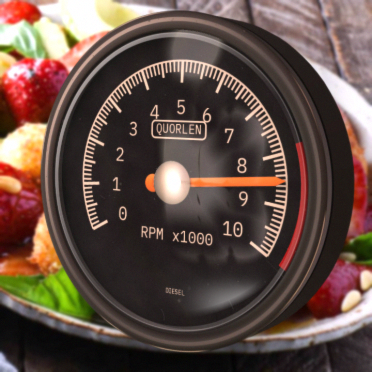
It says value=8500 unit=rpm
